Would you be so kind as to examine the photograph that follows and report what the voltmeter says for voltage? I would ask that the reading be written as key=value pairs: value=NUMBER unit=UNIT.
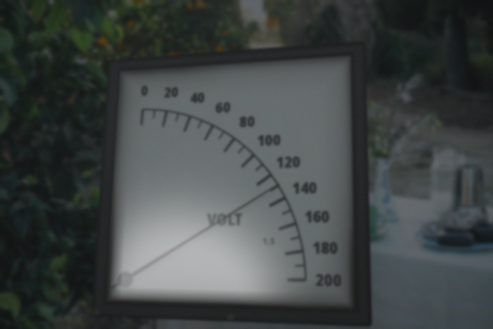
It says value=130 unit=V
